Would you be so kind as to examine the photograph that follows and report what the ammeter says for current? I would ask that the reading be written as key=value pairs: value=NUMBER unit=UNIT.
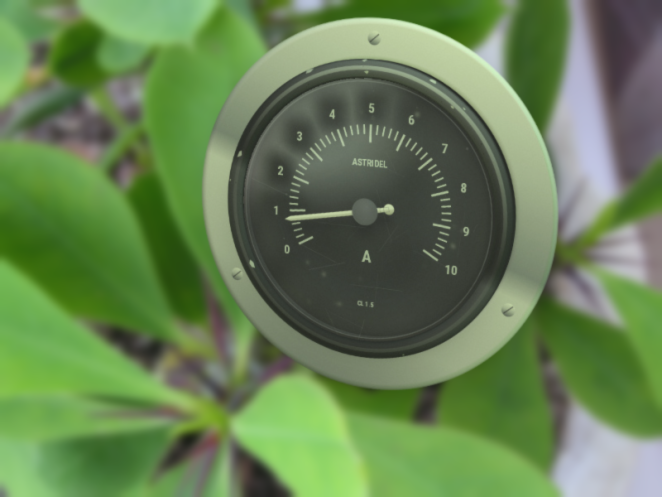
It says value=0.8 unit=A
